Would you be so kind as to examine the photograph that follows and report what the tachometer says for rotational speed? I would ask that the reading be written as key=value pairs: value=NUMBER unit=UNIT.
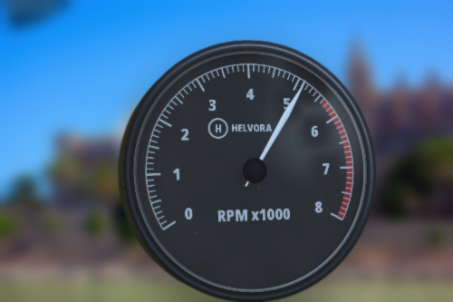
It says value=5100 unit=rpm
